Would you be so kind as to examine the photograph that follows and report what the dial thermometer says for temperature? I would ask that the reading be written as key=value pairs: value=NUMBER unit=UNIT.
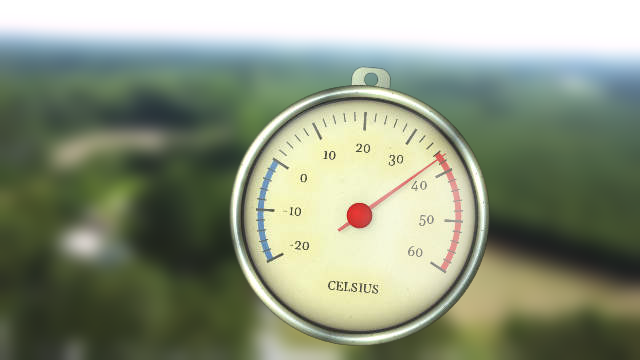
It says value=37 unit=°C
